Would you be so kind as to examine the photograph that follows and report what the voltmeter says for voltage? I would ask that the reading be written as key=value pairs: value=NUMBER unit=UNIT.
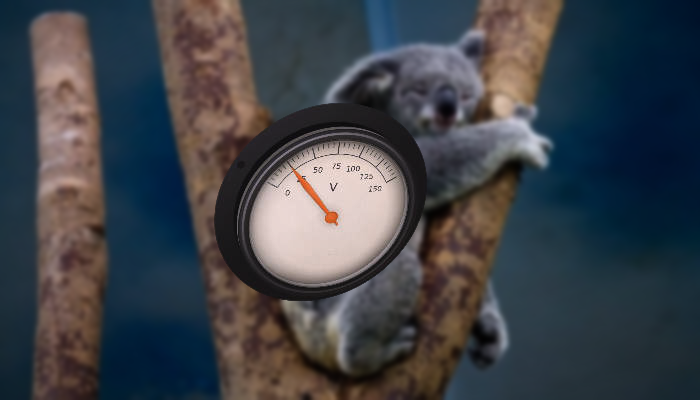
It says value=25 unit=V
